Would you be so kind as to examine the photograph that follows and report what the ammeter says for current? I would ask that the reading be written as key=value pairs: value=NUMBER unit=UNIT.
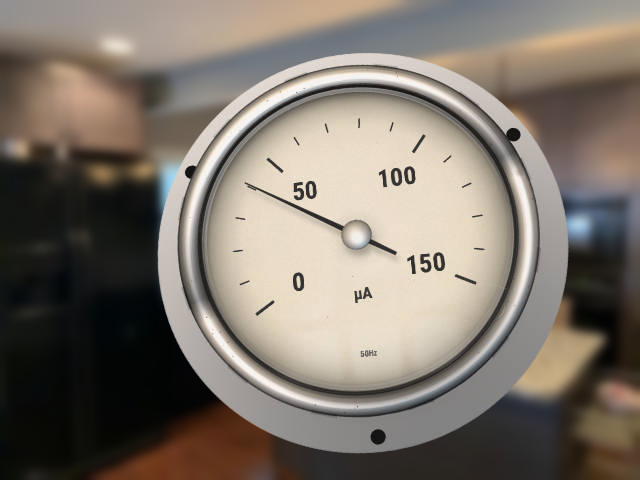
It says value=40 unit=µA
